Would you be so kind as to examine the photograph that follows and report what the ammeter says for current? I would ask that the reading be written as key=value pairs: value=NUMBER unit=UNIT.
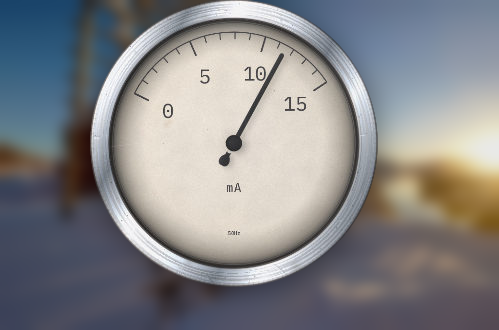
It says value=11.5 unit=mA
